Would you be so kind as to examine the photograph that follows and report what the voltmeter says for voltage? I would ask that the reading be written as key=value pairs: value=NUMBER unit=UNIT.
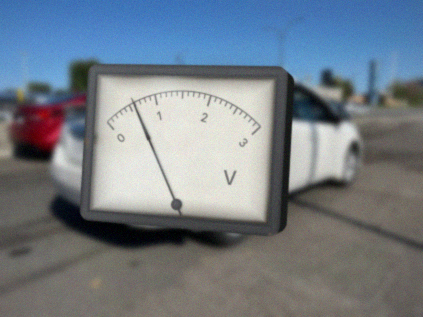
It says value=0.6 unit=V
